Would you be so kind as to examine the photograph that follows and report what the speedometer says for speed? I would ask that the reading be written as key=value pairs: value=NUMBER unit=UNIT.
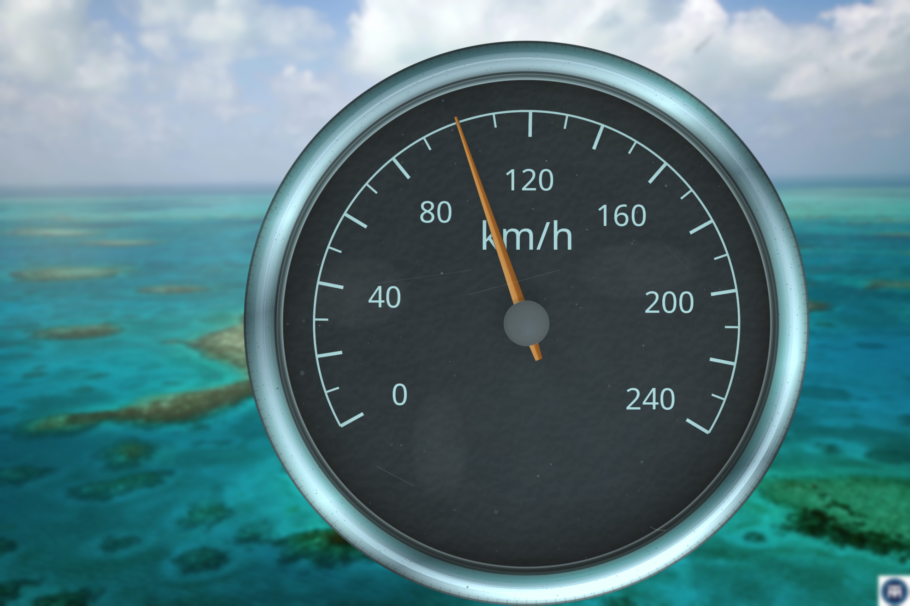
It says value=100 unit=km/h
